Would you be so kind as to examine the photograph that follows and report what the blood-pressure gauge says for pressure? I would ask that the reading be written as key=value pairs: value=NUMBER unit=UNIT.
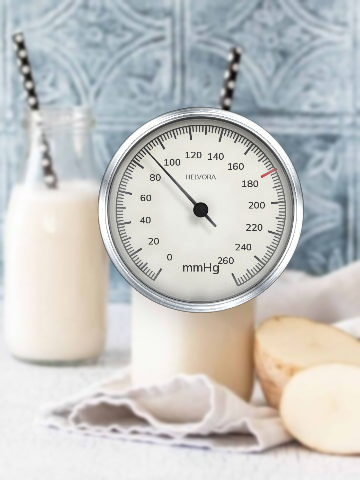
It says value=90 unit=mmHg
